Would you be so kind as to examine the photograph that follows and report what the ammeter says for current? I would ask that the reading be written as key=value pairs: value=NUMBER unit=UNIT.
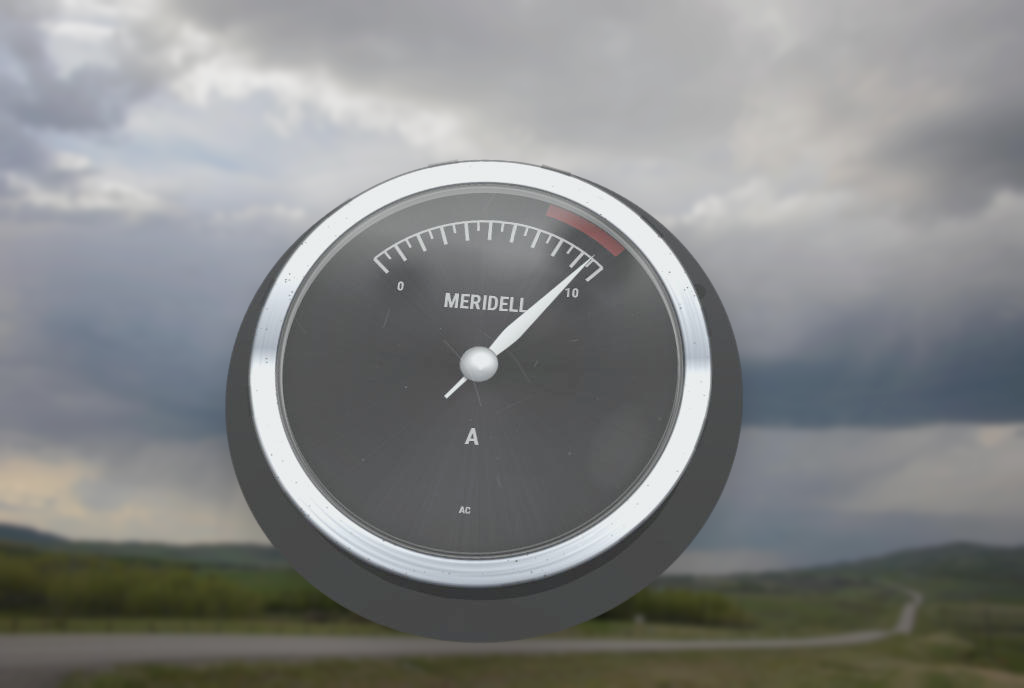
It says value=9.5 unit=A
